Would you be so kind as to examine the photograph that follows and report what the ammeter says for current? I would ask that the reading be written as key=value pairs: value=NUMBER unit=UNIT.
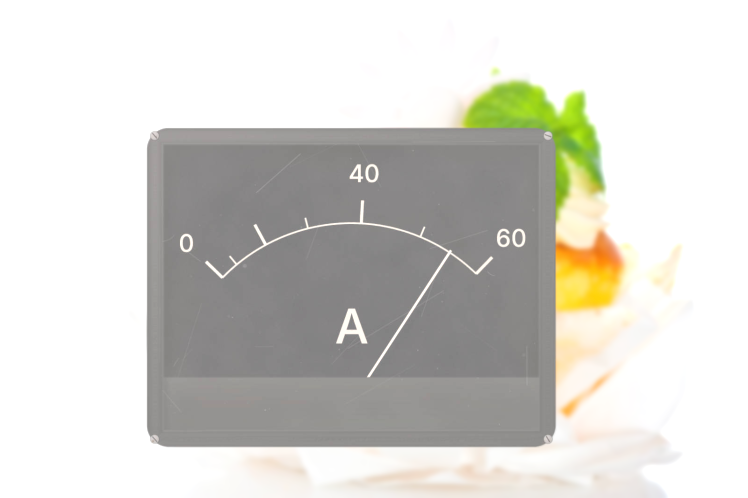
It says value=55 unit=A
